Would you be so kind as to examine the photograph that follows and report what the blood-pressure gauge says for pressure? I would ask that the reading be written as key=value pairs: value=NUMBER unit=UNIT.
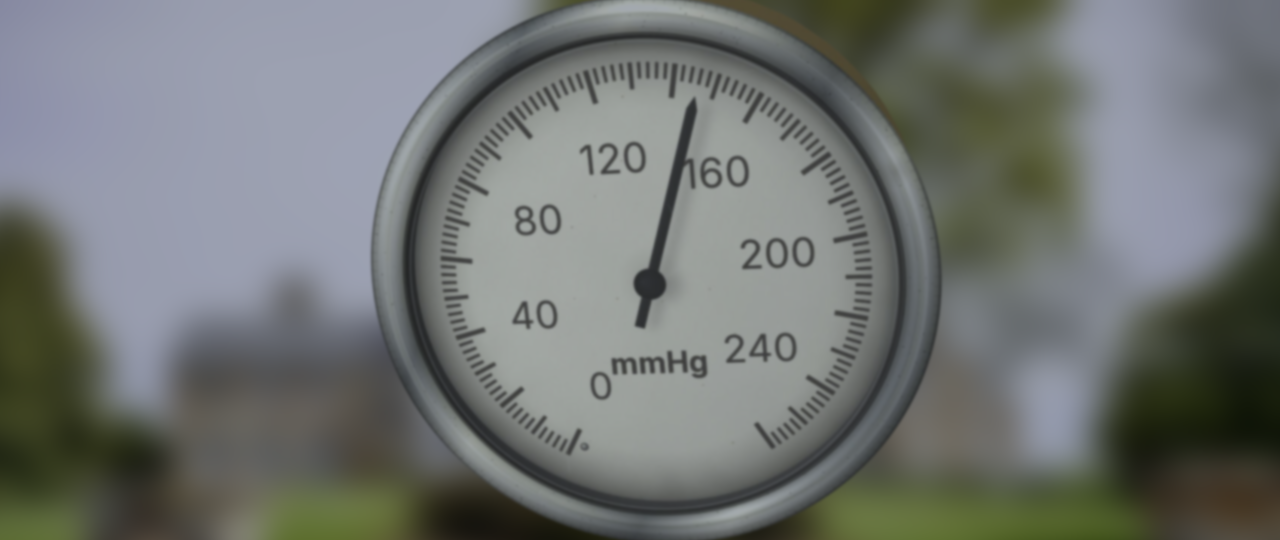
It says value=146 unit=mmHg
